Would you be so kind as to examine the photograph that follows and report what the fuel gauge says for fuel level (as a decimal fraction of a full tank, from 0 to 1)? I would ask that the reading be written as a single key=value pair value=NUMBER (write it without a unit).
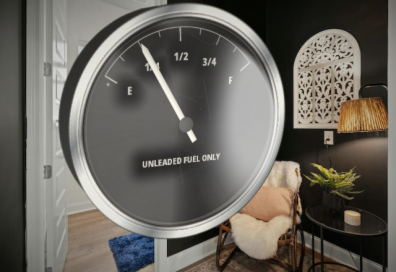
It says value=0.25
